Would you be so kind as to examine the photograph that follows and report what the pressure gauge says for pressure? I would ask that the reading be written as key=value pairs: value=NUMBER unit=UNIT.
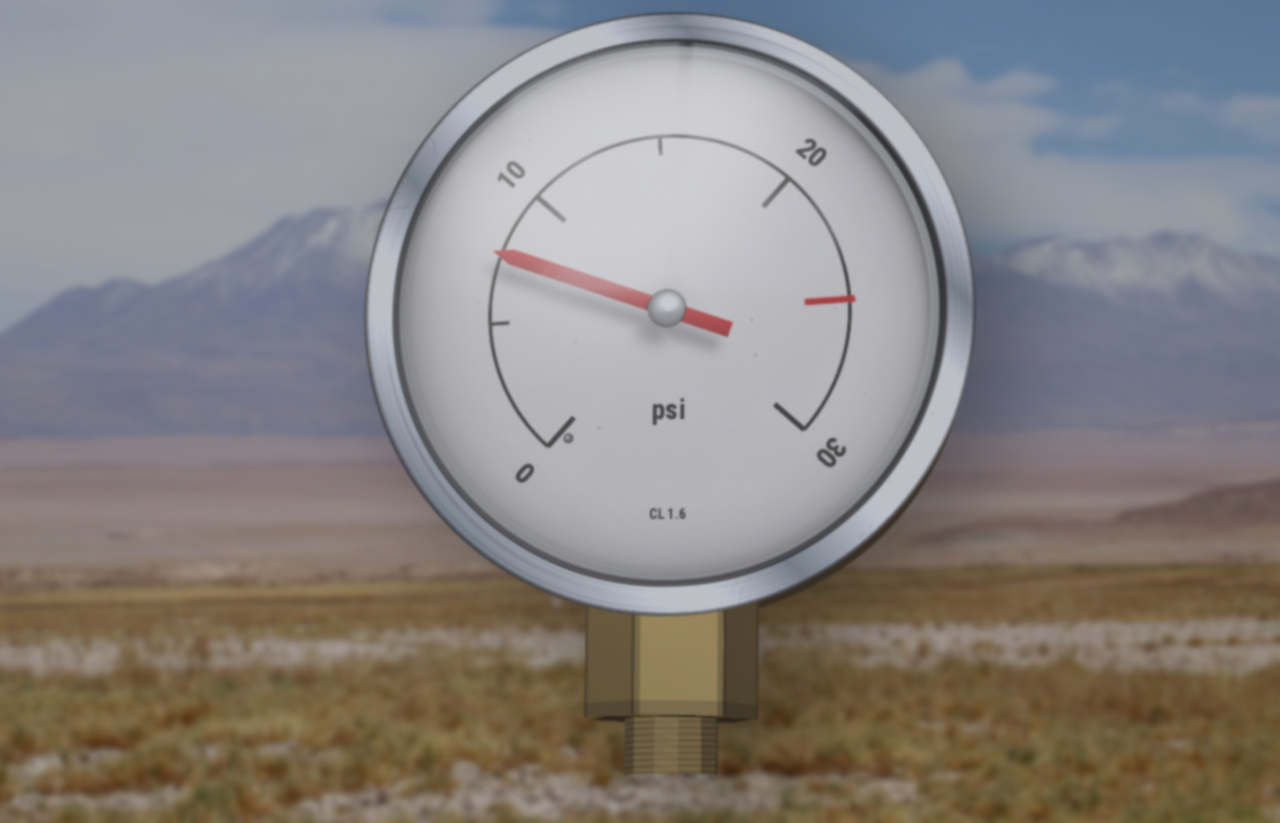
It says value=7.5 unit=psi
